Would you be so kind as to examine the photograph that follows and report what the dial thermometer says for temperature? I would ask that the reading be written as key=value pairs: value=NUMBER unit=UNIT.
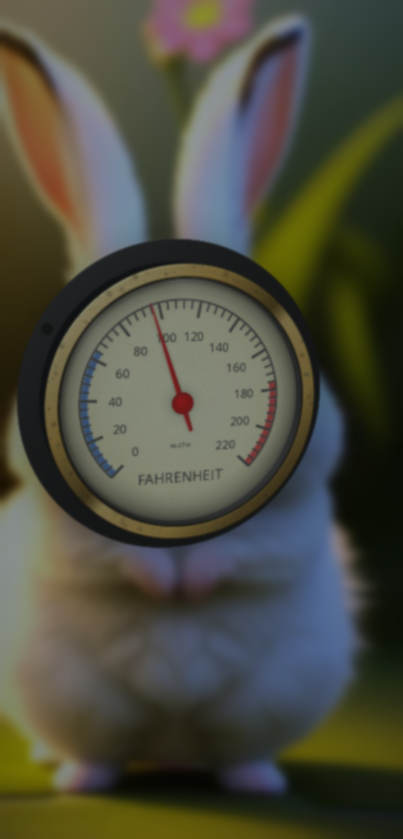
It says value=96 unit=°F
